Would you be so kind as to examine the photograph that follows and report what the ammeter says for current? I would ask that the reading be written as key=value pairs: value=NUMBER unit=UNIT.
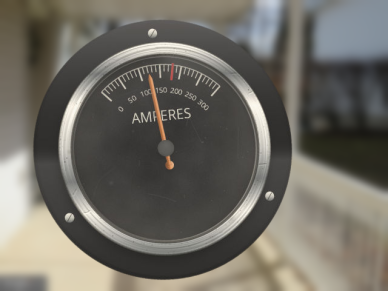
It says value=120 unit=A
